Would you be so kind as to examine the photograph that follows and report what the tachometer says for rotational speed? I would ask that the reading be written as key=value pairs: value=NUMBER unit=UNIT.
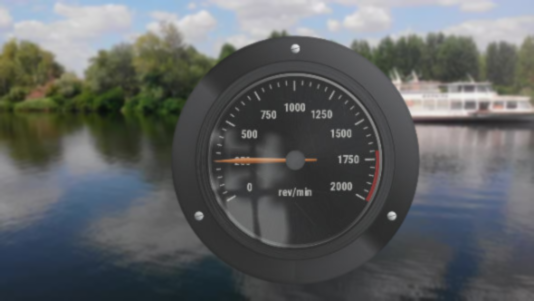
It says value=250 unit=rpm
